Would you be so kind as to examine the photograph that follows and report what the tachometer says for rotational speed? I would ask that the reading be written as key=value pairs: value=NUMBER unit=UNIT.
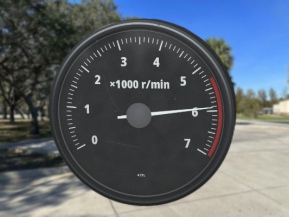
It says value=5900 unit=rpm
